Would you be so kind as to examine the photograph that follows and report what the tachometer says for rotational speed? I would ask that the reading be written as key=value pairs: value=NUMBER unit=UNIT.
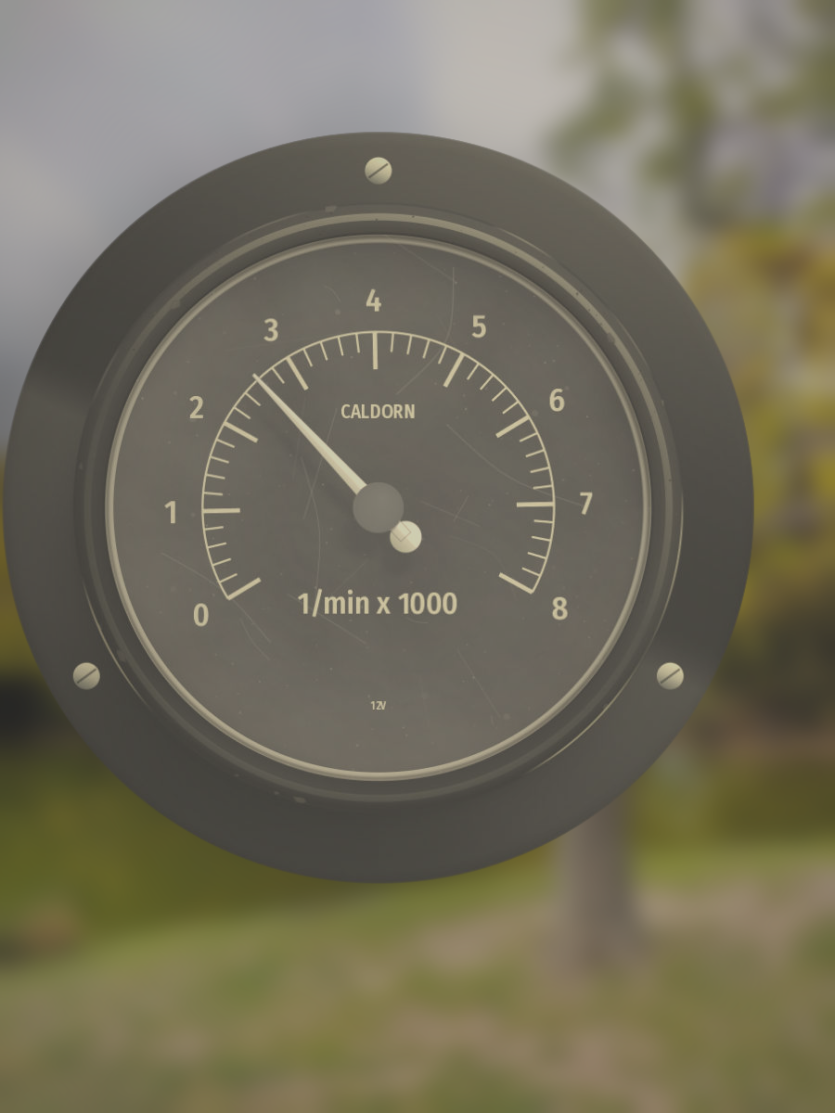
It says value=2600 unit=rpm
